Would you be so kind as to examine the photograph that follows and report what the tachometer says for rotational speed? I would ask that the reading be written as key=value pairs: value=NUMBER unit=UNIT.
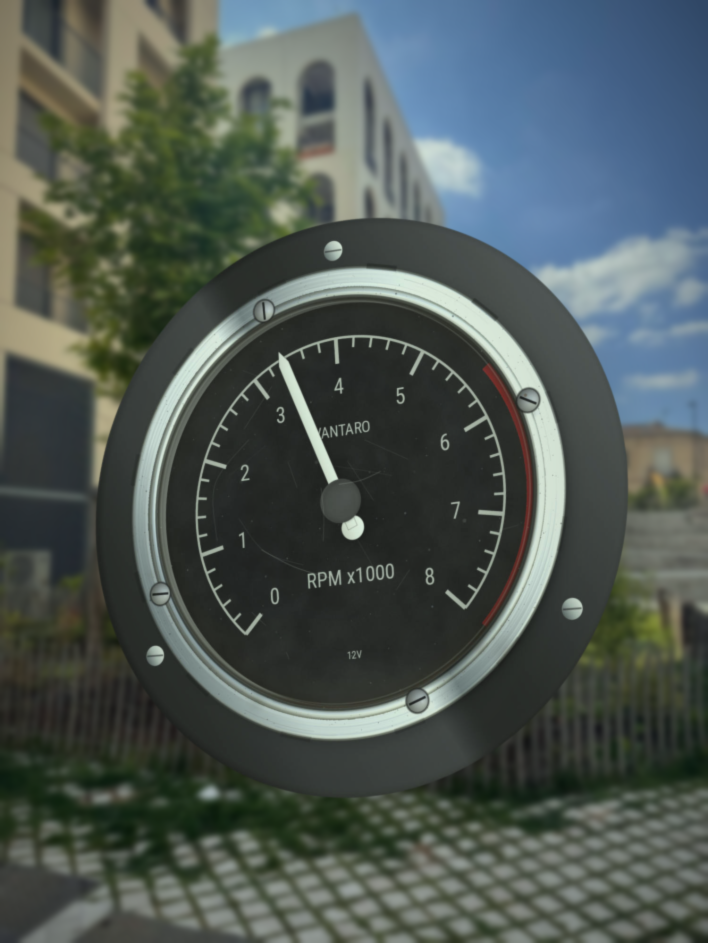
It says value=3400 unit=rpm
